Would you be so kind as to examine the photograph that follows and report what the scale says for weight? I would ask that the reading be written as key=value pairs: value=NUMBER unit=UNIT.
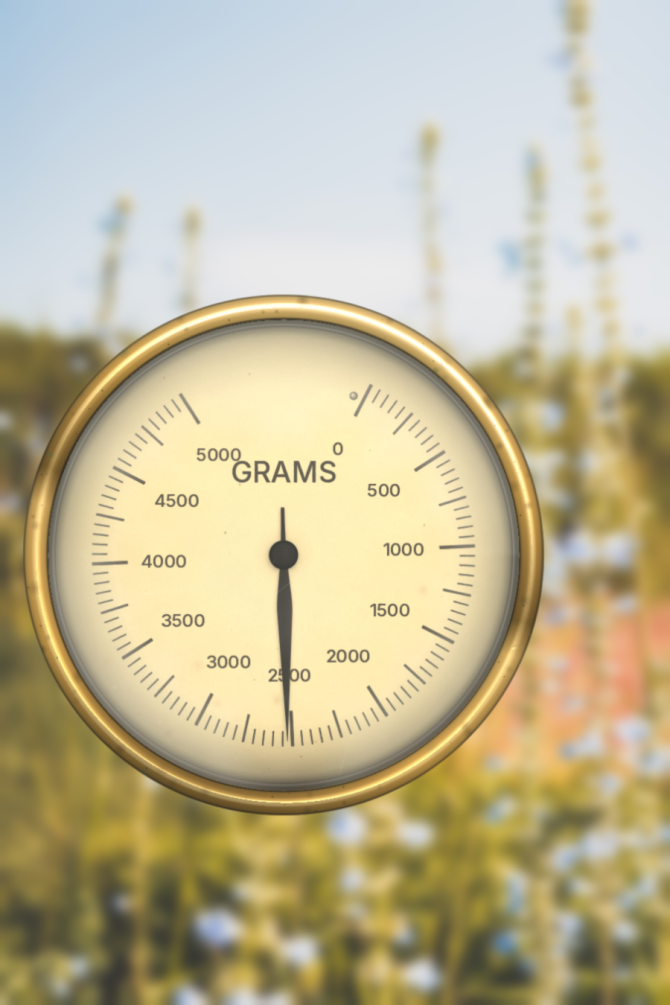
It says value=2525 unit=g
